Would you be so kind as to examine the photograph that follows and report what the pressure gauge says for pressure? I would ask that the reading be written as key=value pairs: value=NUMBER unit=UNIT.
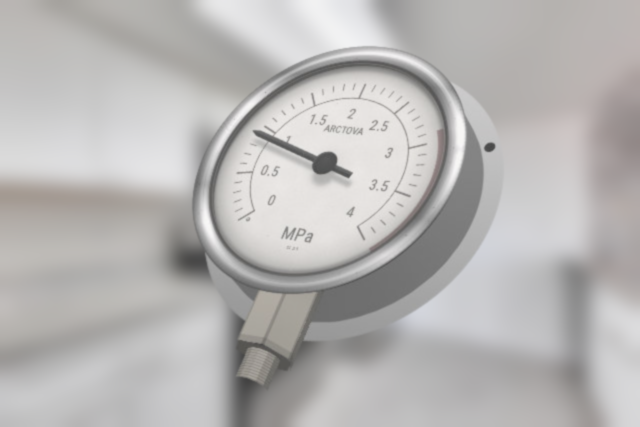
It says value=0.9 unit=MPa
